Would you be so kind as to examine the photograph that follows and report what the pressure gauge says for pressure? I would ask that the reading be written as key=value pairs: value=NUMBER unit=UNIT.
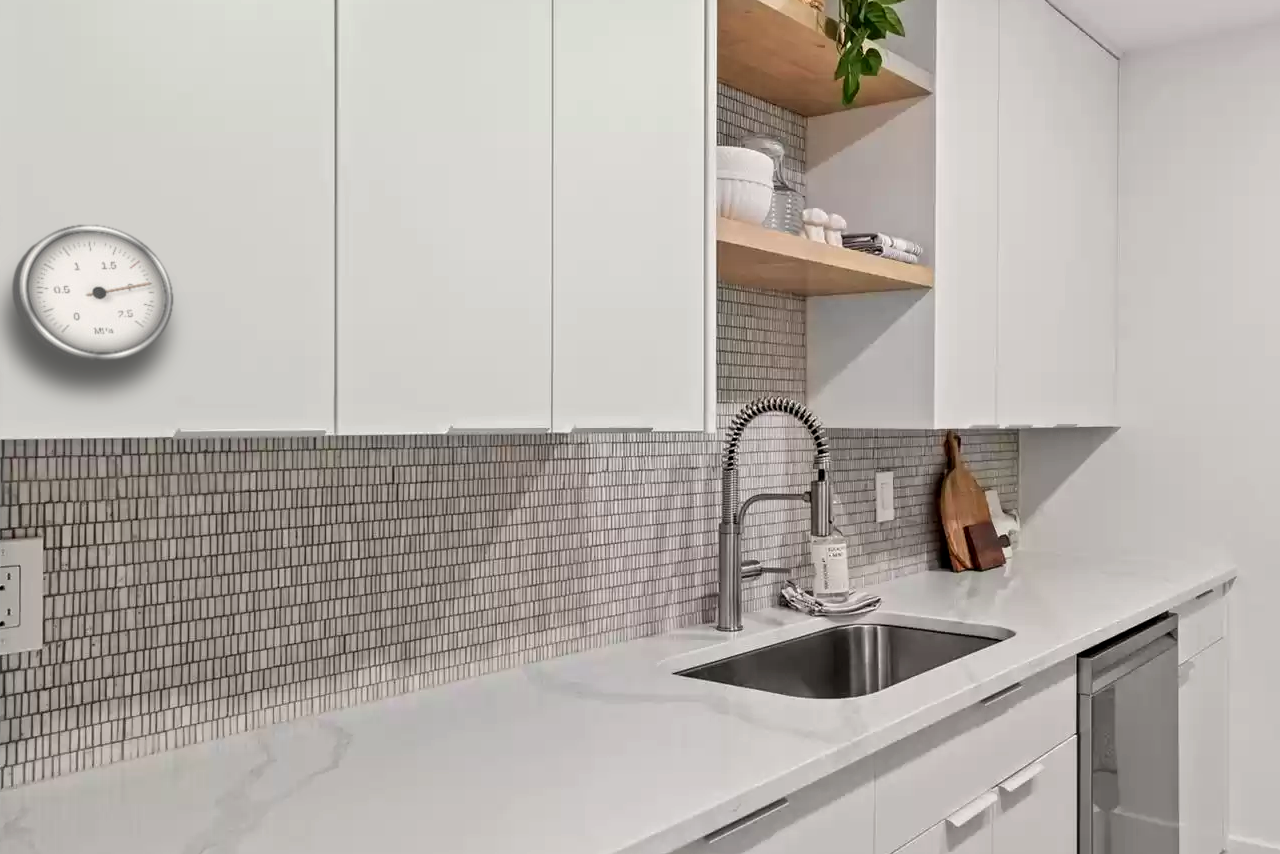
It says value=2 unit=MPa
